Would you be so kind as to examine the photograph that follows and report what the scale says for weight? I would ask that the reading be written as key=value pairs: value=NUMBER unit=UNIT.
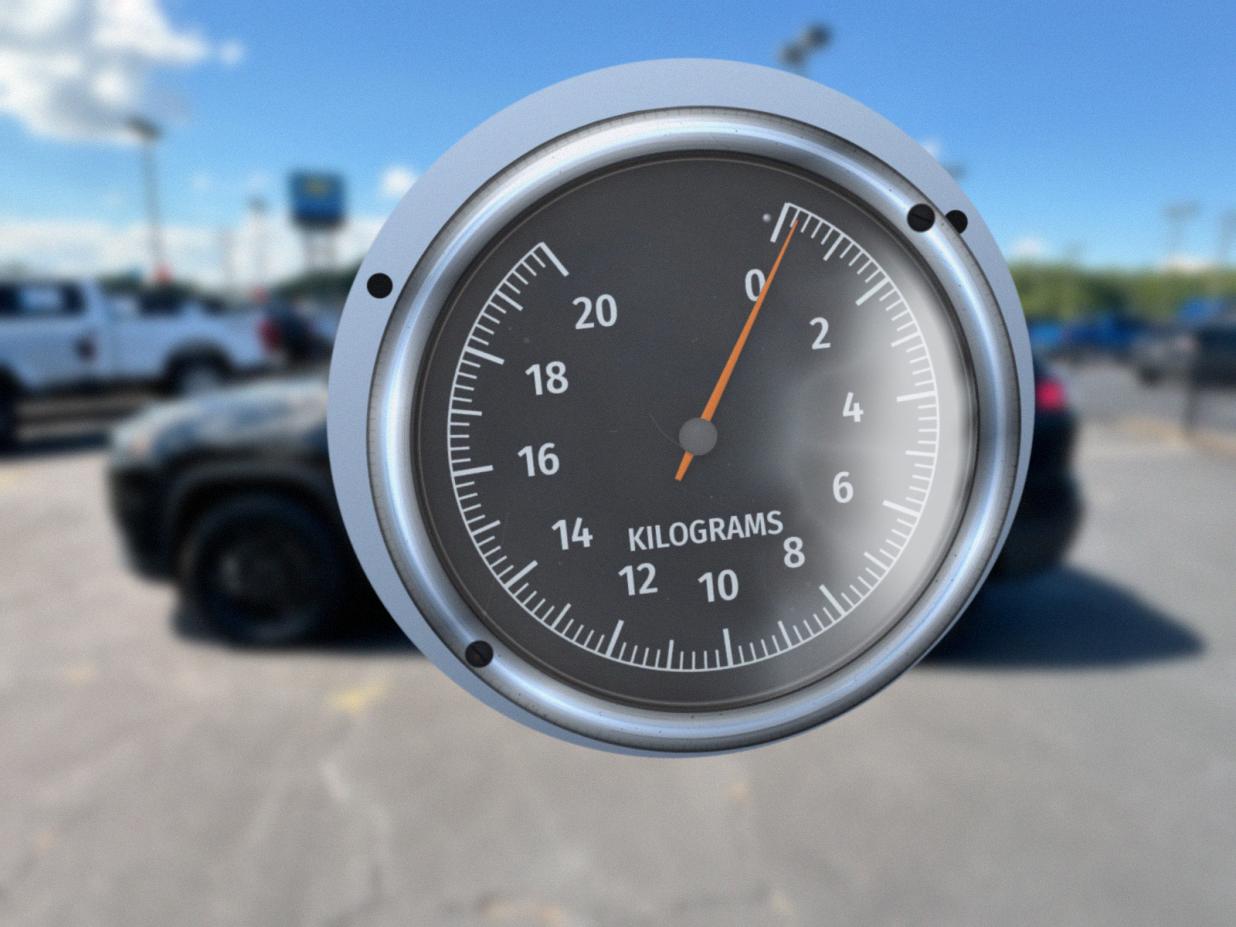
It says value=0.2 unit=kg
